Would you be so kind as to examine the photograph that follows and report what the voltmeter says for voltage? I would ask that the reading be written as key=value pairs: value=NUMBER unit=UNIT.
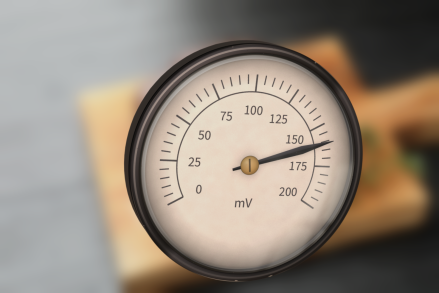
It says value=160 unit=mV
